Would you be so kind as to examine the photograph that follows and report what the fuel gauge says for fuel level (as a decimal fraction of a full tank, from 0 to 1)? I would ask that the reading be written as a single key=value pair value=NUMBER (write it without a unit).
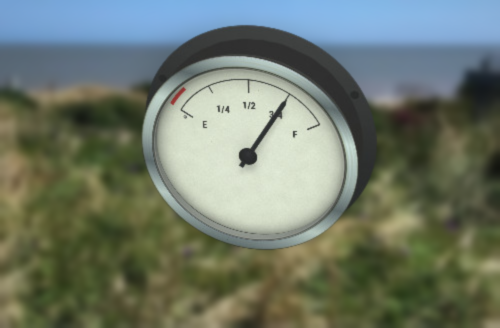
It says value=0.75
